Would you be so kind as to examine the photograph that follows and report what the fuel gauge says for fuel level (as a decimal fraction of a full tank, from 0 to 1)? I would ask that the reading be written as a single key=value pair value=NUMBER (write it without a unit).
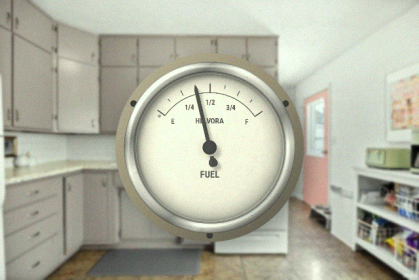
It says value=0.375
